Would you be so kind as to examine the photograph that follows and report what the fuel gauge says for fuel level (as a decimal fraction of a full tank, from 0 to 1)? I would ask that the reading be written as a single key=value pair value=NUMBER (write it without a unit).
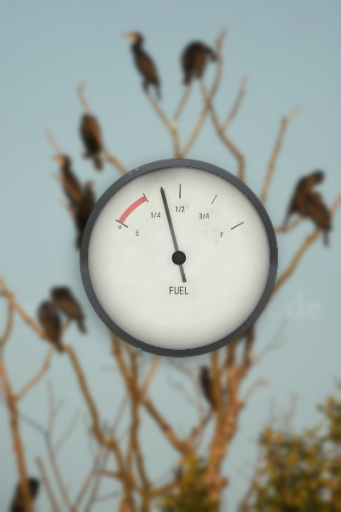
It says value=0.375
